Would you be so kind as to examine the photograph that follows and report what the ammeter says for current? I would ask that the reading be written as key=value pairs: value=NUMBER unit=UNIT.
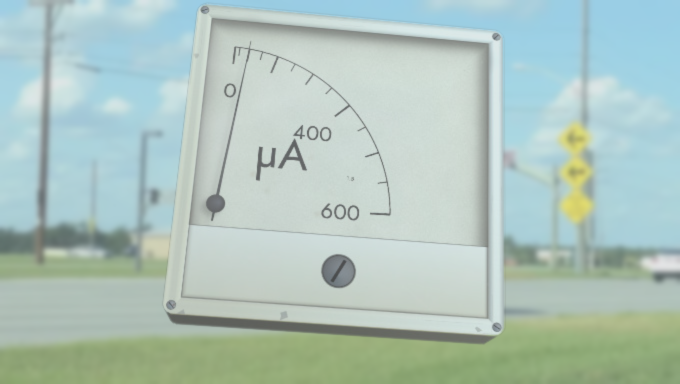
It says value=100 unit=µA
